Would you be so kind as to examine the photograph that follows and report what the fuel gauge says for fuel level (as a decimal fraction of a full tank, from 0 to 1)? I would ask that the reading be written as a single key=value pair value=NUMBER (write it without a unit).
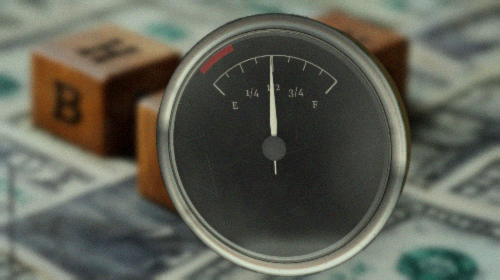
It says value=0.5
